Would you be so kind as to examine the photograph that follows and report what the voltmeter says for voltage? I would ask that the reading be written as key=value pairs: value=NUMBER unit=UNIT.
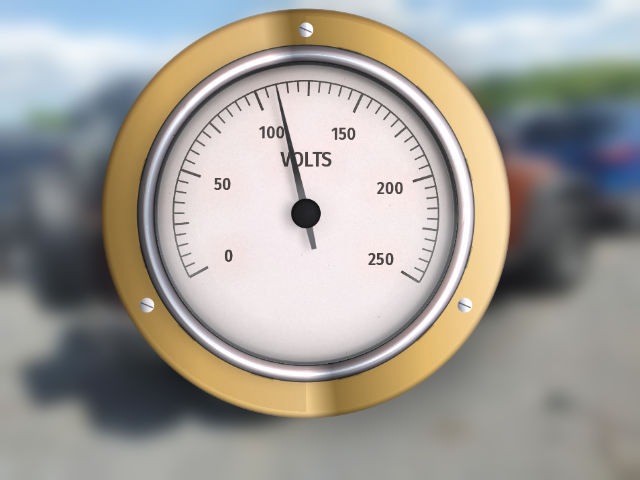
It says value=110 unit=V
